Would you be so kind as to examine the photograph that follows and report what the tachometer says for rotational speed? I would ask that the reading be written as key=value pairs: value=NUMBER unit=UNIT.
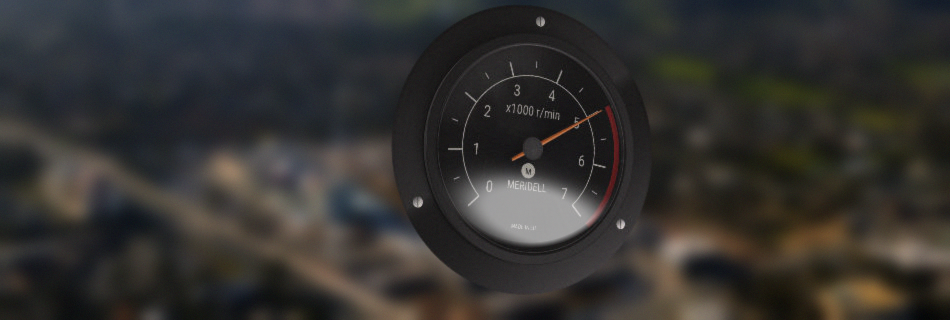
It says value=5000 unit=rpm
